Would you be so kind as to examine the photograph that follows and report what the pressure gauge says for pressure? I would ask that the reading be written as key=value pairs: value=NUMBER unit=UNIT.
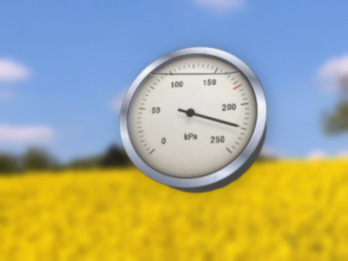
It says value=225 unit=kPa
